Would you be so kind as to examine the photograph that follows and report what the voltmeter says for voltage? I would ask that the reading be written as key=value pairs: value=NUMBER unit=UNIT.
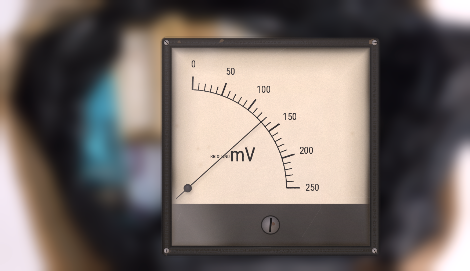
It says value=130 unit=mV
